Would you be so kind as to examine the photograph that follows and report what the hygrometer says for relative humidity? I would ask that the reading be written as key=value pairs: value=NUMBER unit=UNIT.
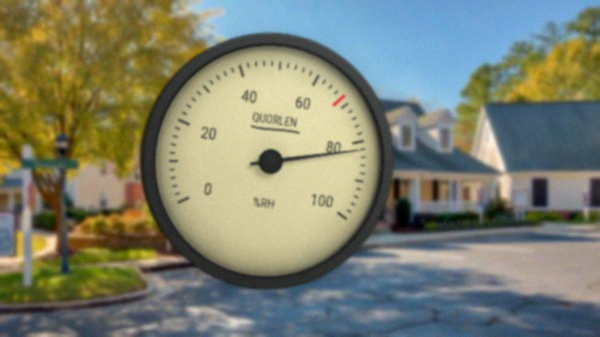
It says value=82 unit=%
